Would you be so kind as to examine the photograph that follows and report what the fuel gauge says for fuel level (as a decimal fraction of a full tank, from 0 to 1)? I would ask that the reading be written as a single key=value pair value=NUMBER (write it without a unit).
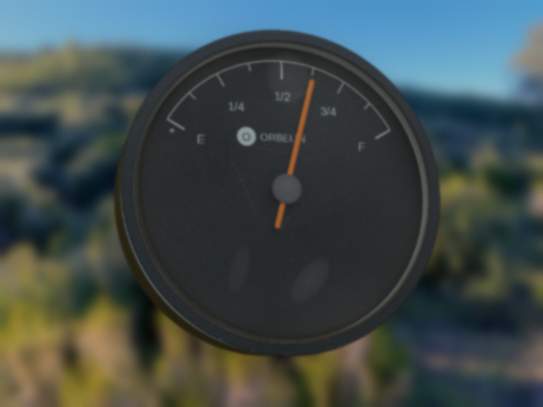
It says value=0.625
